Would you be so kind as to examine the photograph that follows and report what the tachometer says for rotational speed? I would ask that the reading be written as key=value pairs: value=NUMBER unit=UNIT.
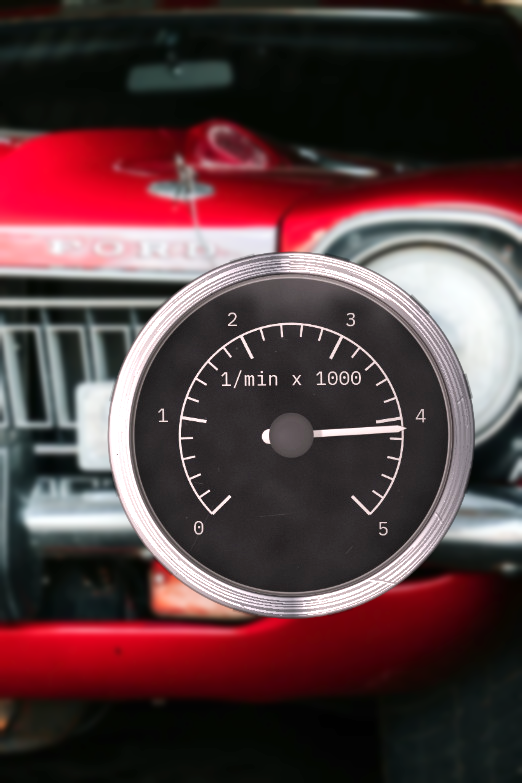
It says value=4100 unit=rpm
